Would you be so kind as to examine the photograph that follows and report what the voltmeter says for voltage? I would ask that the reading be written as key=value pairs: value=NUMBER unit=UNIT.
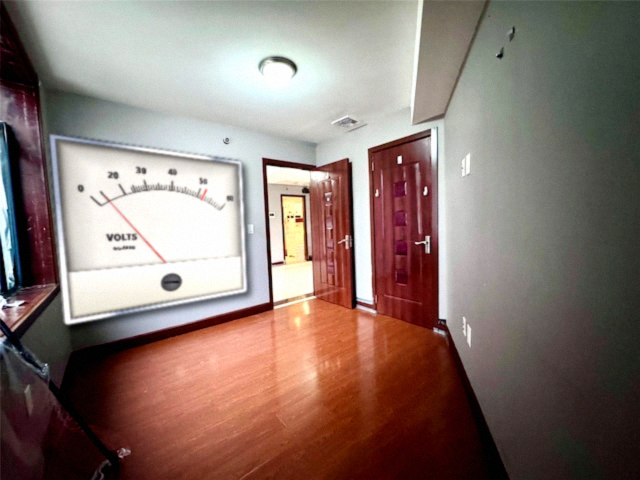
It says value=10 unit=V
